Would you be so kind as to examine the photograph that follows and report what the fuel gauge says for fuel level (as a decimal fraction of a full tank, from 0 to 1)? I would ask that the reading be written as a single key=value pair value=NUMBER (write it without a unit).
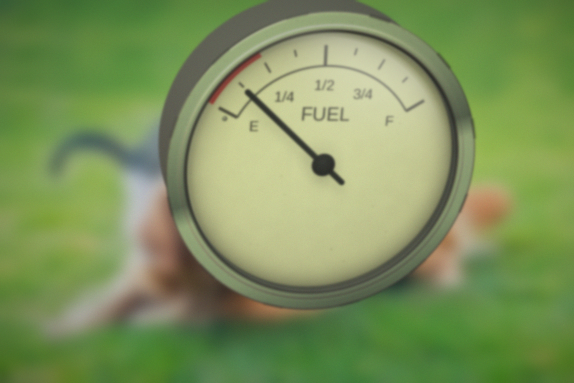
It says value=0.125
